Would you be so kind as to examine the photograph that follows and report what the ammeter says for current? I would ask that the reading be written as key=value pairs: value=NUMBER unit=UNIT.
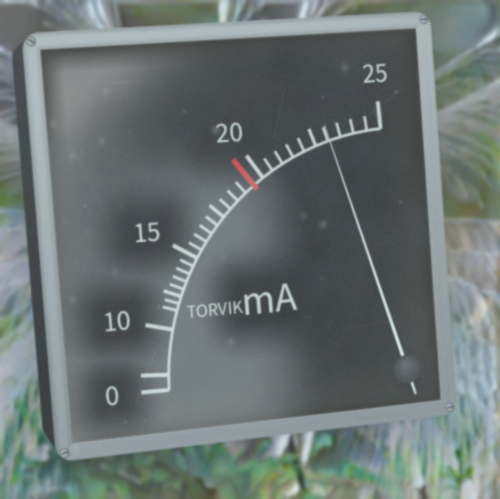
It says value=23 unit=mA
